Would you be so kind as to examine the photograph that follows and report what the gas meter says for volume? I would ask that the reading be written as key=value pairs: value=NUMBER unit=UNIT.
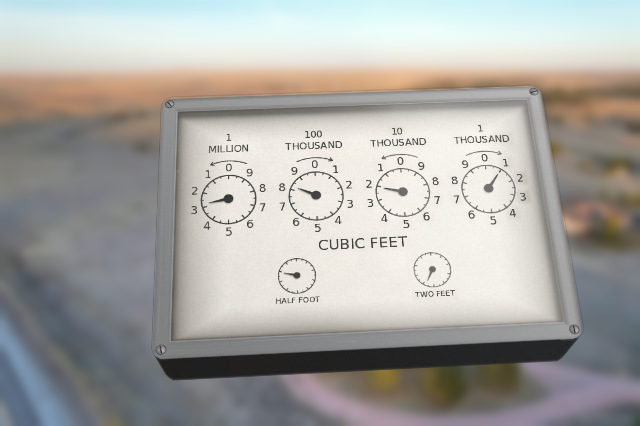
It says value=282100 unit=ft³
